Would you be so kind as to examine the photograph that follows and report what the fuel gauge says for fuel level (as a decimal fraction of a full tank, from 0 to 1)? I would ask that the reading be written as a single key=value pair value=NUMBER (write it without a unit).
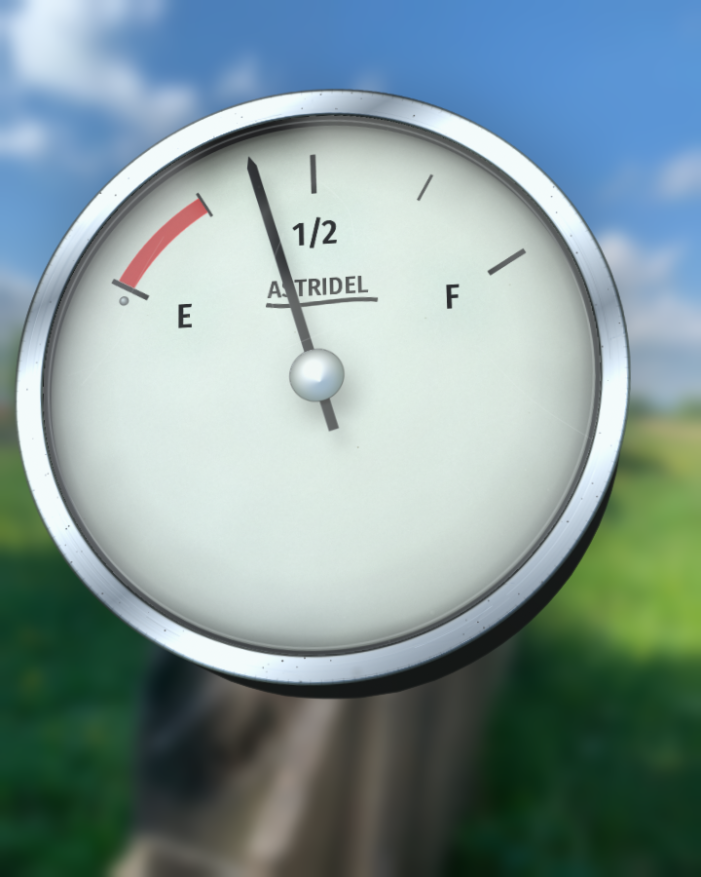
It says value=0.375
